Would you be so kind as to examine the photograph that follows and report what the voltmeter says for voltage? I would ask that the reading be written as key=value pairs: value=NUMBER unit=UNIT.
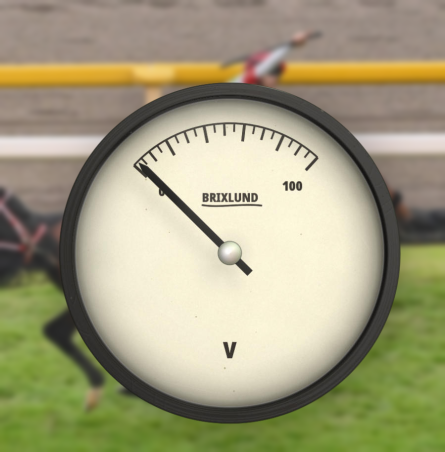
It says value=2.5 unit=V
